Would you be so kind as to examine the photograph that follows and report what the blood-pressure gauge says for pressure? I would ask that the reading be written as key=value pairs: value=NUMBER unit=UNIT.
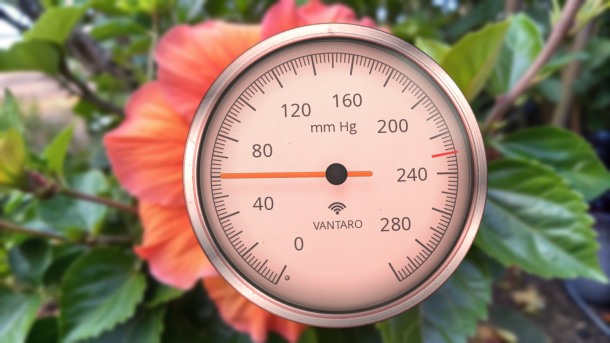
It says value=60 unit=mmHg
